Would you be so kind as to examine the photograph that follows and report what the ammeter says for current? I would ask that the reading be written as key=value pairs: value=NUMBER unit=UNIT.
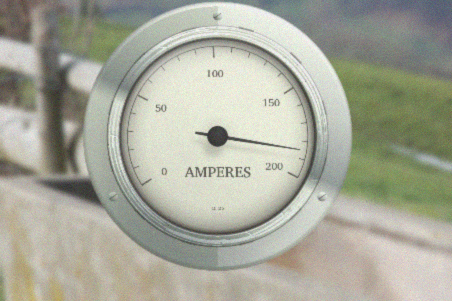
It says value=185 unit=A
